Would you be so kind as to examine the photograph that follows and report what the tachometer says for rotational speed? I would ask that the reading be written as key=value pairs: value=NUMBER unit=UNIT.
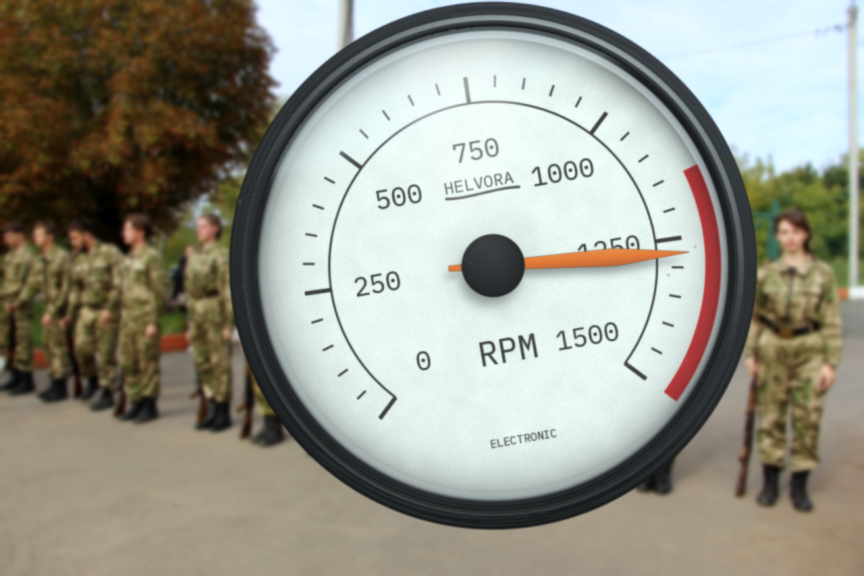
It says value=1275 unit=rpm
